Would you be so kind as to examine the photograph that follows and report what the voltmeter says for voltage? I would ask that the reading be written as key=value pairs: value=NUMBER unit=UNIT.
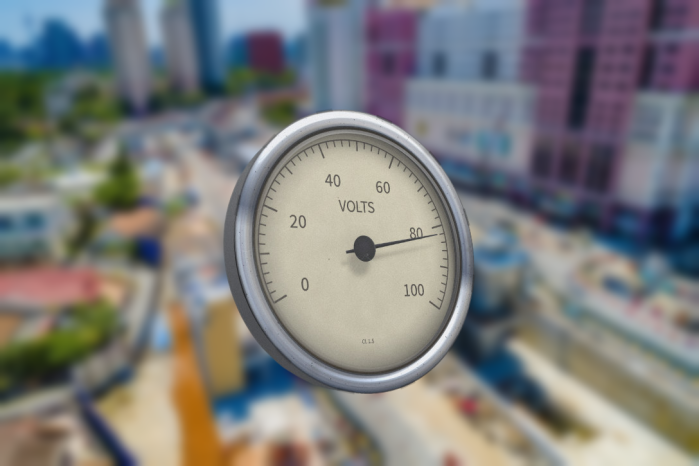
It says value=82 unit=V
